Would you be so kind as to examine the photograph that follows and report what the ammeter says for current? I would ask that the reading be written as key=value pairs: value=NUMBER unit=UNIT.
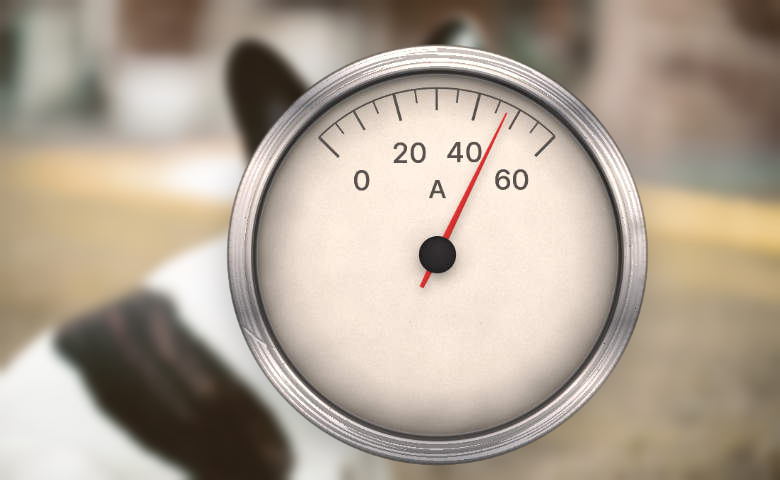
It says value=47.5 unit=A
